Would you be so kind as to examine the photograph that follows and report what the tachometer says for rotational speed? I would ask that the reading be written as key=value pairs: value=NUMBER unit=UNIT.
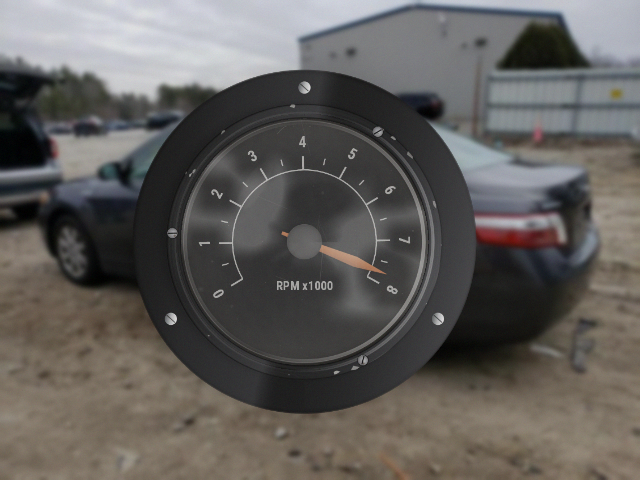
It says value=7750 unit=rpm
